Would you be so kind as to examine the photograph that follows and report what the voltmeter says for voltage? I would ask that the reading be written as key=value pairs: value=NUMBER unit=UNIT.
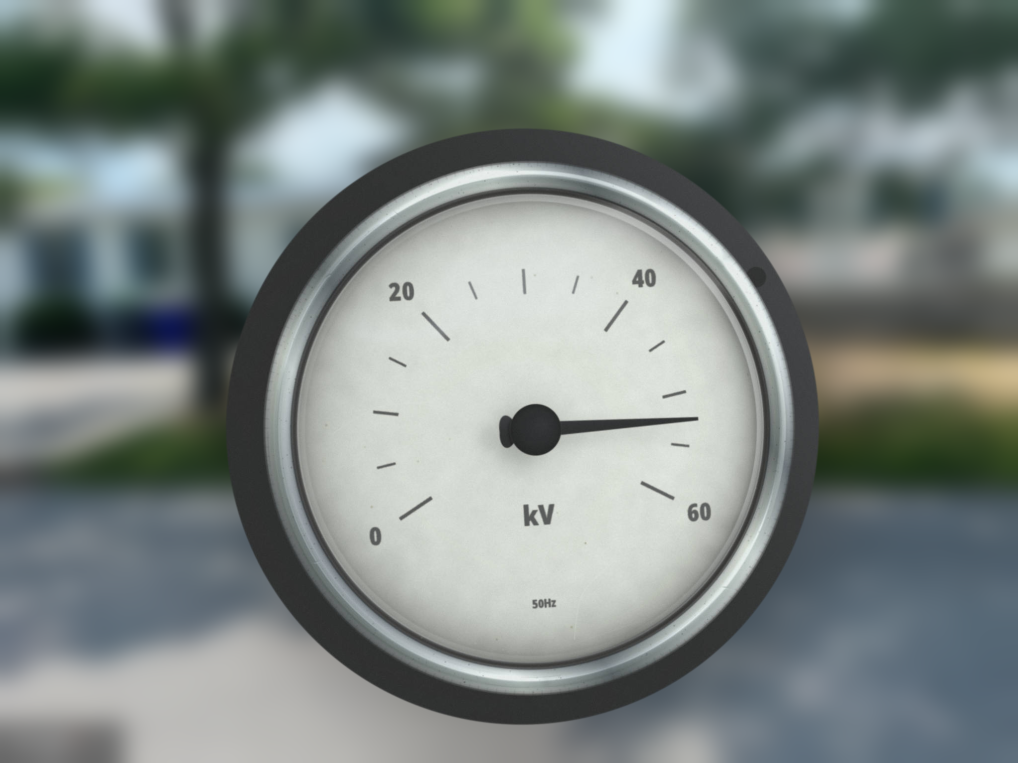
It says value=52.5 unit=kV
